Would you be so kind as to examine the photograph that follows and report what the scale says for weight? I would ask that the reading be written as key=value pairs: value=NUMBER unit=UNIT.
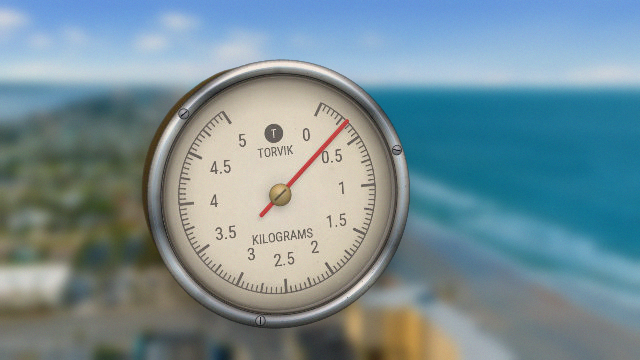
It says value=0.3 unit=kg
